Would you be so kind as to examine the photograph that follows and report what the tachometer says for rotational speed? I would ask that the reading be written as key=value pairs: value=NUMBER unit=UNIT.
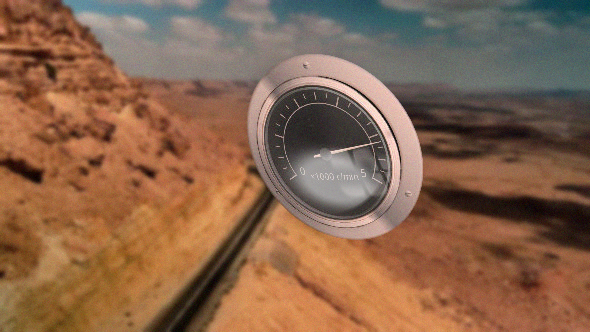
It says value=4125 unit=rpm
